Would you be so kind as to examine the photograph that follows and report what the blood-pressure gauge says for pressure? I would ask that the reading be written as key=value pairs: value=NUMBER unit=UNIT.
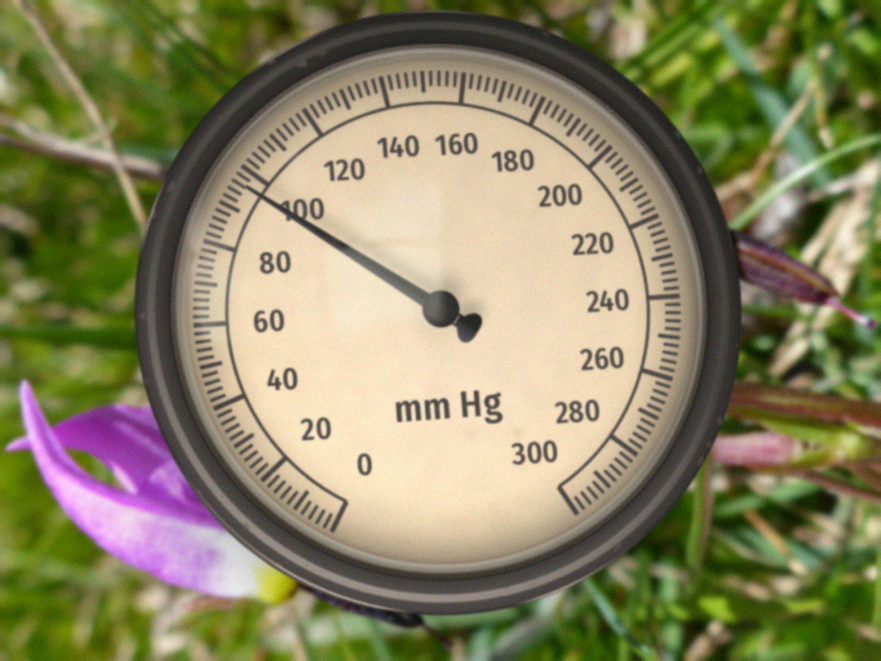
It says value=96 unit=mmHg
